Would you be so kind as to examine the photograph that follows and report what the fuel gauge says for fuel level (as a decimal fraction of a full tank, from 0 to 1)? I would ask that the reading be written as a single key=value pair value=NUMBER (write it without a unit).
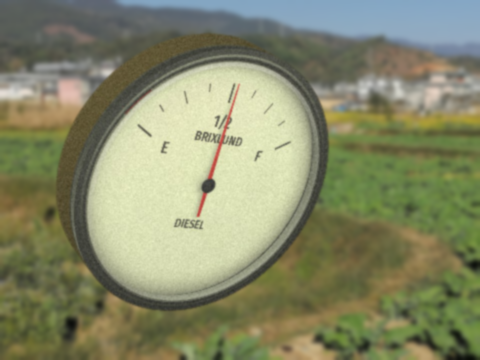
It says value=0.5
